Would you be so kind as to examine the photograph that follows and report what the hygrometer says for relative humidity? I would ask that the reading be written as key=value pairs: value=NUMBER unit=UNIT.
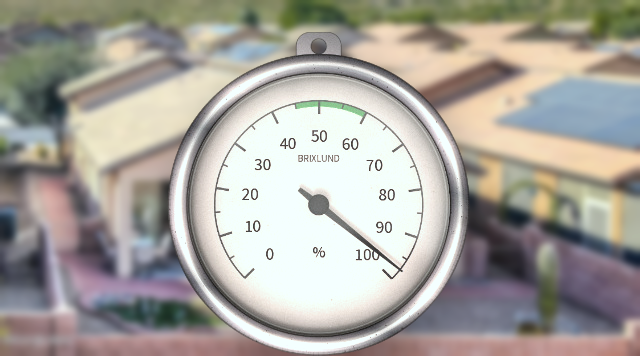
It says value=97.5 unit=%
